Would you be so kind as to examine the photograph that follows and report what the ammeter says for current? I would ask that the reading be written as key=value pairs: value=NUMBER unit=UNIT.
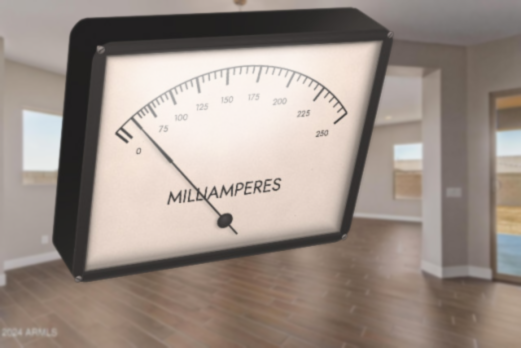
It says value=50 unit=mA
